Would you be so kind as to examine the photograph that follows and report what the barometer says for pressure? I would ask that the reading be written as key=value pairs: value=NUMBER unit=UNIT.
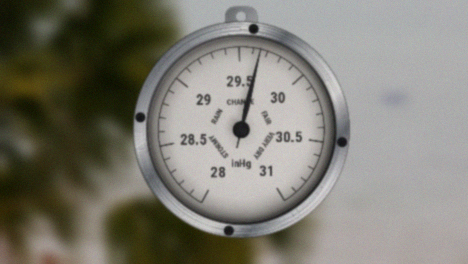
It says value=29.65 unit=inHg
